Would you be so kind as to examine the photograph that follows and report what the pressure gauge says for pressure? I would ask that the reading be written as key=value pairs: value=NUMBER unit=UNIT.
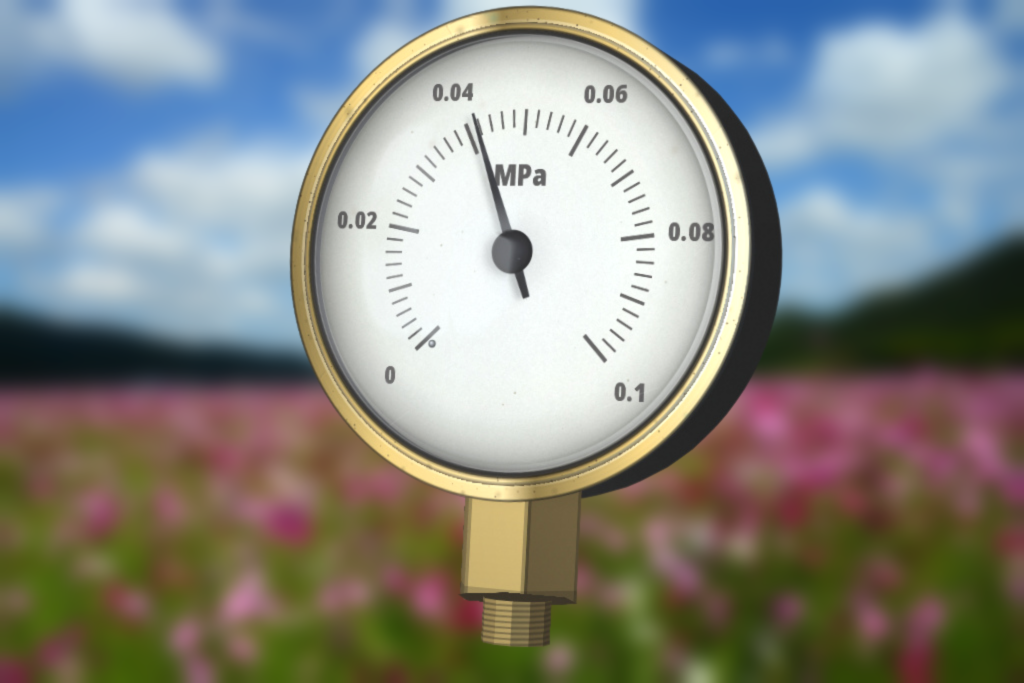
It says value=0.042 unit=MPa
